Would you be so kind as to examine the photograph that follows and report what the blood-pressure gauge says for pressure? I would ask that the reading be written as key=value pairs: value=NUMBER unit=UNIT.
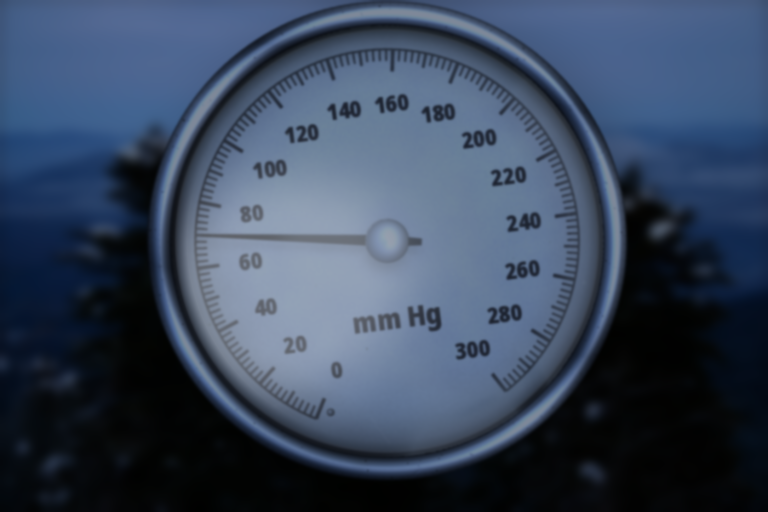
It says value=70 unit=mmHg
